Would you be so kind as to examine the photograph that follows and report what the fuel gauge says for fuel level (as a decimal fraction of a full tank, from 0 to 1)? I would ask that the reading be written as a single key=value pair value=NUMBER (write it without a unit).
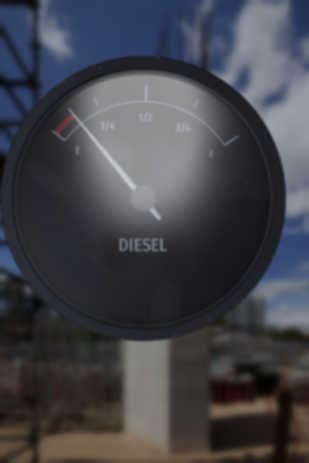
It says value=0.125
